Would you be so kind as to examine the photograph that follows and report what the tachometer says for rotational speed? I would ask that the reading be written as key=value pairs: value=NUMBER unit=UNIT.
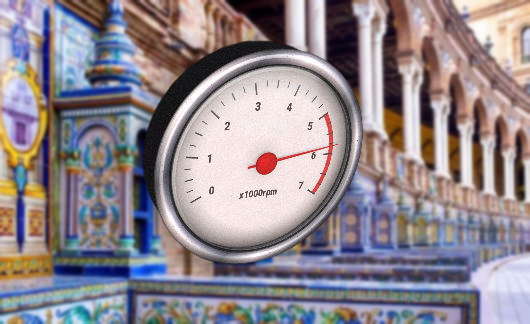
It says value=5750 unit=rpm
